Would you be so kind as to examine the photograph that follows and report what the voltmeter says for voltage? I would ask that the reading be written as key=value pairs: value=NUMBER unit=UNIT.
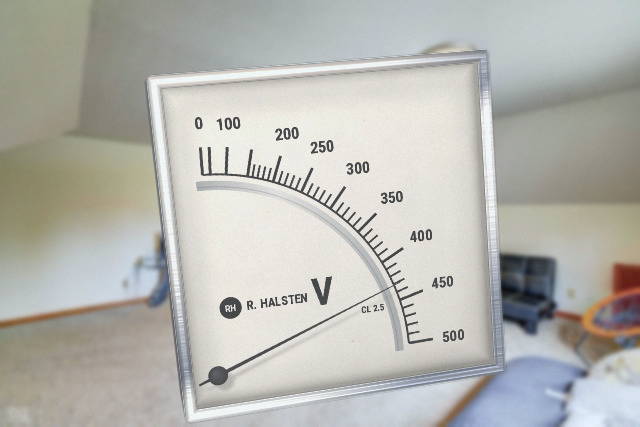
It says value=430 unit=V
